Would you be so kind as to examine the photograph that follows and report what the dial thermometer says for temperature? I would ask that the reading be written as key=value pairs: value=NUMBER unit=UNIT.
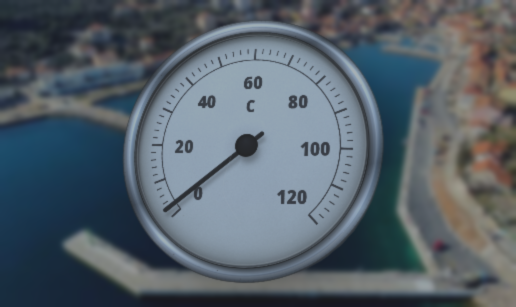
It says value=2 unit=°C
